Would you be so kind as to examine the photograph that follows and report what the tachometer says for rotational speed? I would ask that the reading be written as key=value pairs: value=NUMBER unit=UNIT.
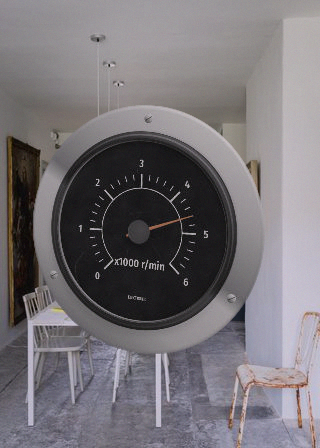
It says value=4600 unit=rpm
